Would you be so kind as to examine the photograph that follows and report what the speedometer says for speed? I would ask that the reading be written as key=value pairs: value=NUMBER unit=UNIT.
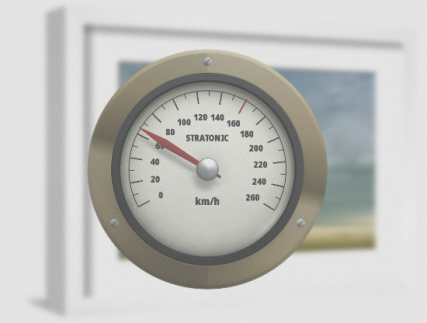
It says value=65 unit=km/h
